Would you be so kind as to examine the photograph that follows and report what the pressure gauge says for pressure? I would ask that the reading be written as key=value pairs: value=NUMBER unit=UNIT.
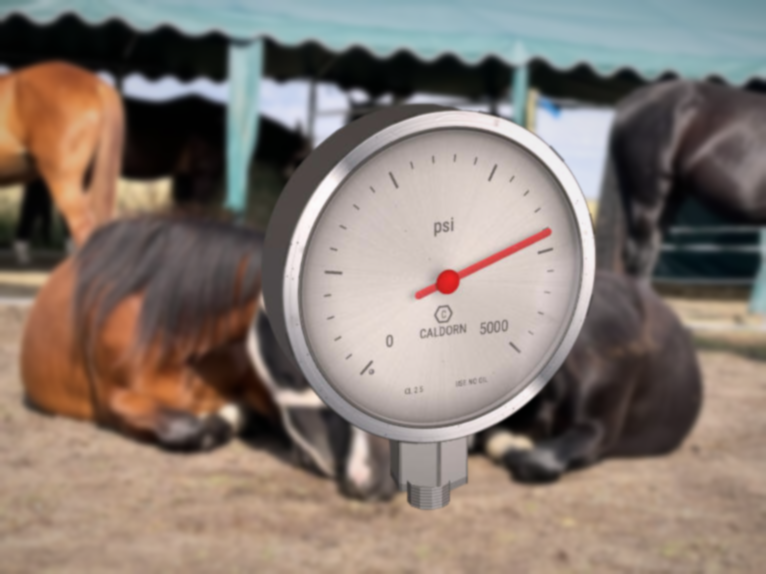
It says value=3800 unit=psi
